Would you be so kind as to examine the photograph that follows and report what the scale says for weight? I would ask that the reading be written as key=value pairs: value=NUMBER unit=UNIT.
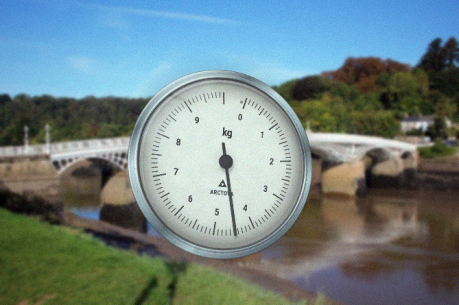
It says value=4.5 unit=kg
